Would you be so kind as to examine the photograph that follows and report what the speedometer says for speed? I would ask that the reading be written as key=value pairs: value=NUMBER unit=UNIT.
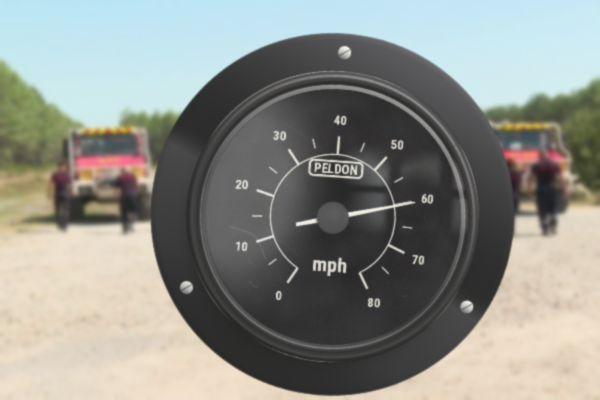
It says value=60 unit=mph
